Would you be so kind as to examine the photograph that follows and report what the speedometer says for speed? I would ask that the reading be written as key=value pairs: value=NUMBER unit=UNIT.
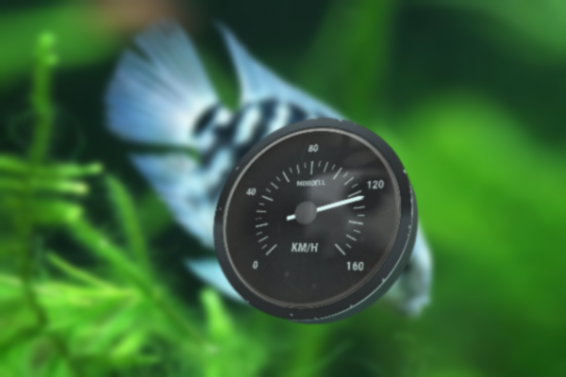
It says value=125 unit=km/h
